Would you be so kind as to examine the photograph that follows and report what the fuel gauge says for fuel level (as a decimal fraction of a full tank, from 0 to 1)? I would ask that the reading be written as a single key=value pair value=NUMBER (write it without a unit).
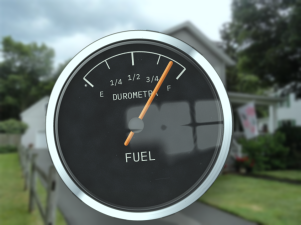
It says value=0.875
